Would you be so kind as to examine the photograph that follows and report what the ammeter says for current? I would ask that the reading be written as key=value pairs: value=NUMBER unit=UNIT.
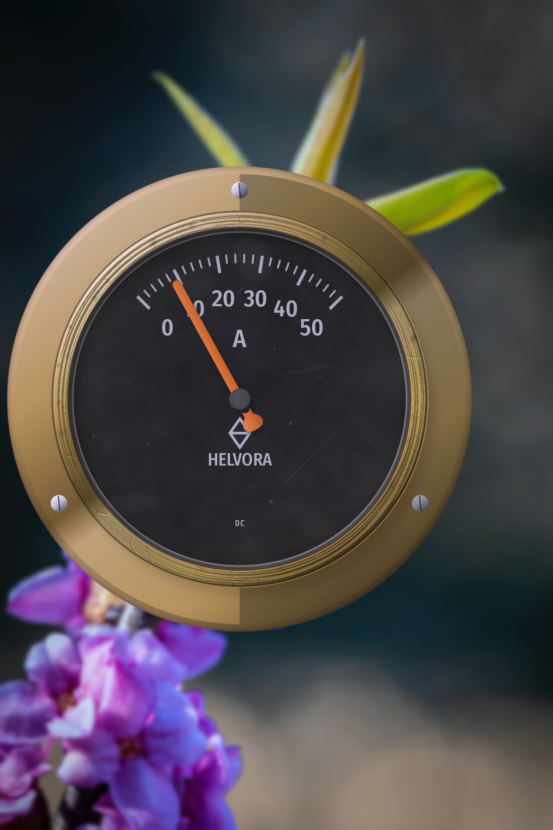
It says value=9 unit=A
